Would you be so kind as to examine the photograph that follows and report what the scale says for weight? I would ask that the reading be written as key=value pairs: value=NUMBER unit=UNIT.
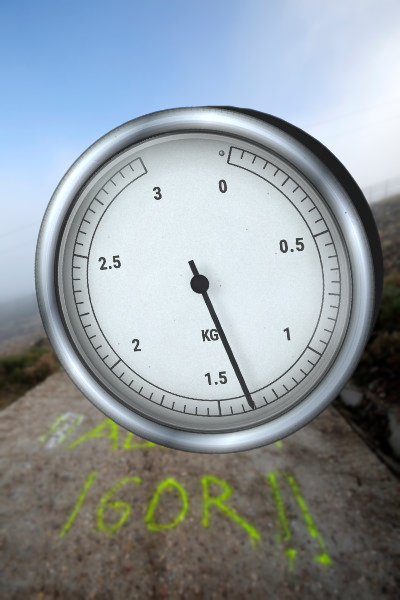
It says value=1.35 unit=kg
